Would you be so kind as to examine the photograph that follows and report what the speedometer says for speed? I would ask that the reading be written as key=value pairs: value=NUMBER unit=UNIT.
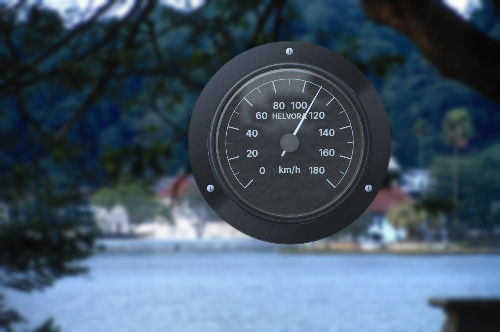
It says value=110 unit=km/h
